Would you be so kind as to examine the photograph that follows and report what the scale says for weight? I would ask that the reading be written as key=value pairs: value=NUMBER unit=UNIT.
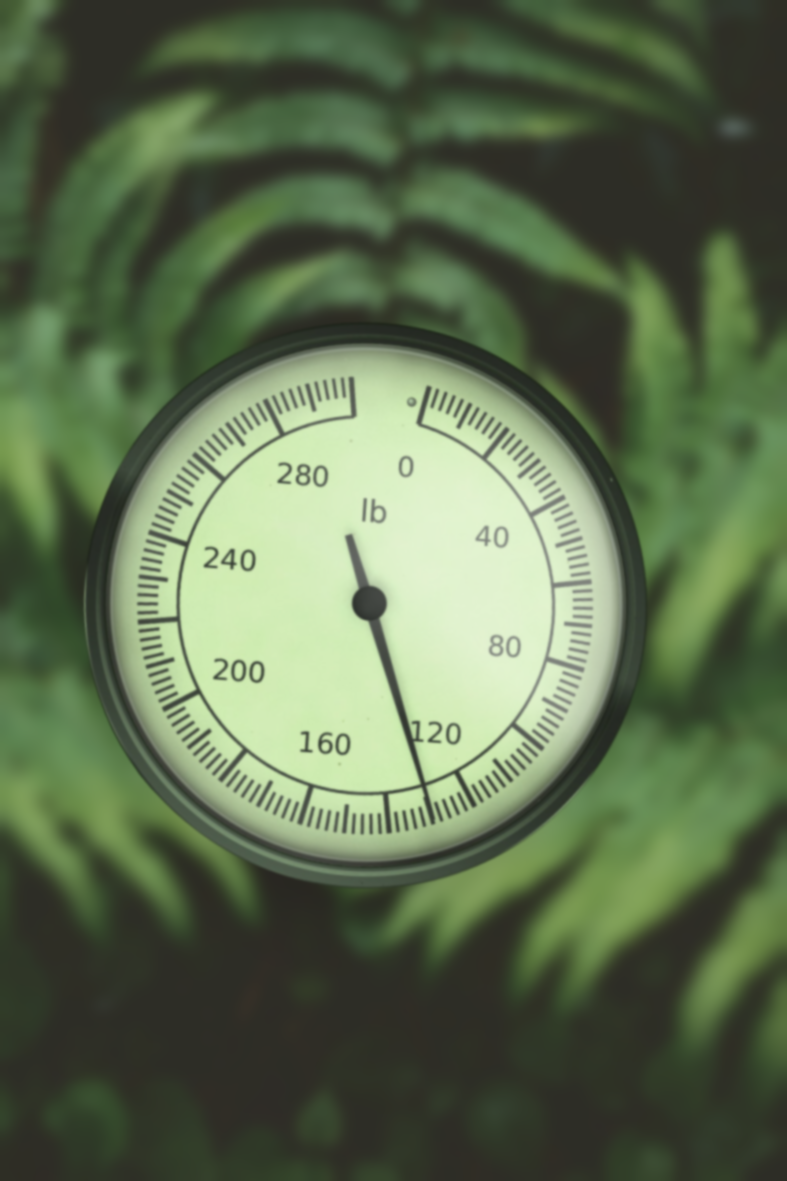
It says value=130 unit=lb
